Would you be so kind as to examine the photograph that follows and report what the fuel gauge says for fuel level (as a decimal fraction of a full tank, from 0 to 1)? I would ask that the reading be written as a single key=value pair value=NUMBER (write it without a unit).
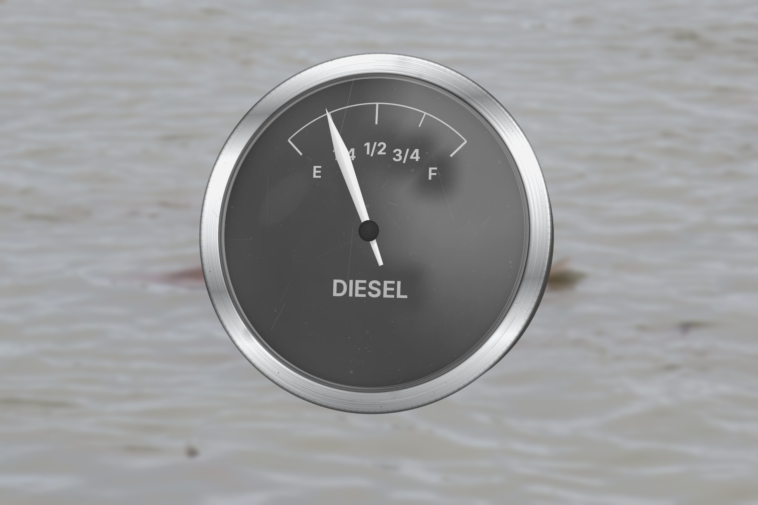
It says value=0.25
